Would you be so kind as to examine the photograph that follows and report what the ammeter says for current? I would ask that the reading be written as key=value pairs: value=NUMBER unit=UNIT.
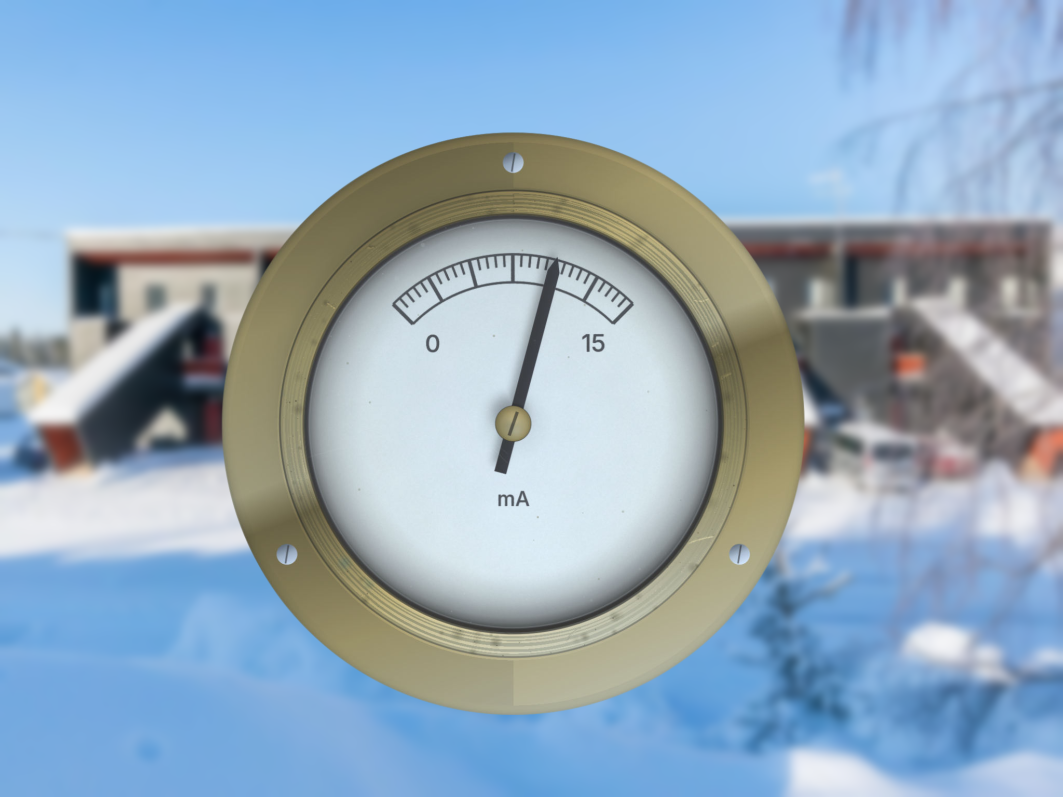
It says value=10 unit=mA
